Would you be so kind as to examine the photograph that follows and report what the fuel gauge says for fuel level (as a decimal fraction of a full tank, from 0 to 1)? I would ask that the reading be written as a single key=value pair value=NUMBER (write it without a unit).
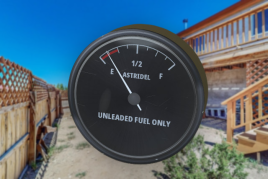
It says value=0.125
